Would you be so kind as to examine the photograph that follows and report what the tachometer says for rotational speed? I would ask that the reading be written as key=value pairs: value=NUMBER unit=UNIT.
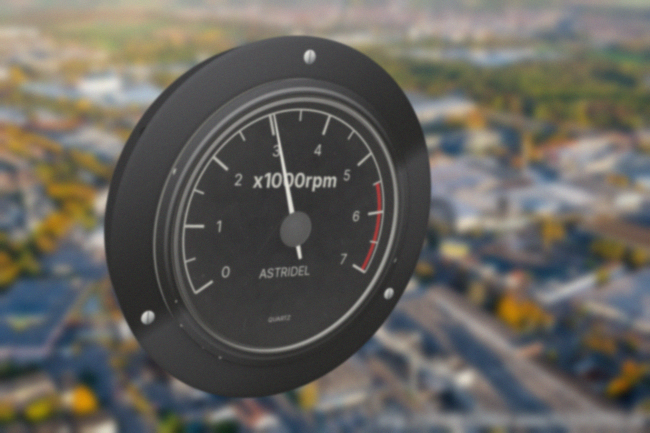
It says value=3000 unit=rpm
